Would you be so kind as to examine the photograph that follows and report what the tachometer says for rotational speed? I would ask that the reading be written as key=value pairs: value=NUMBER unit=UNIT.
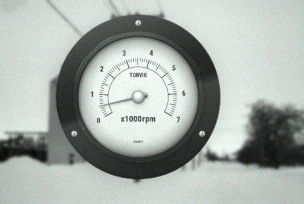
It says value=500 unit=rpm
